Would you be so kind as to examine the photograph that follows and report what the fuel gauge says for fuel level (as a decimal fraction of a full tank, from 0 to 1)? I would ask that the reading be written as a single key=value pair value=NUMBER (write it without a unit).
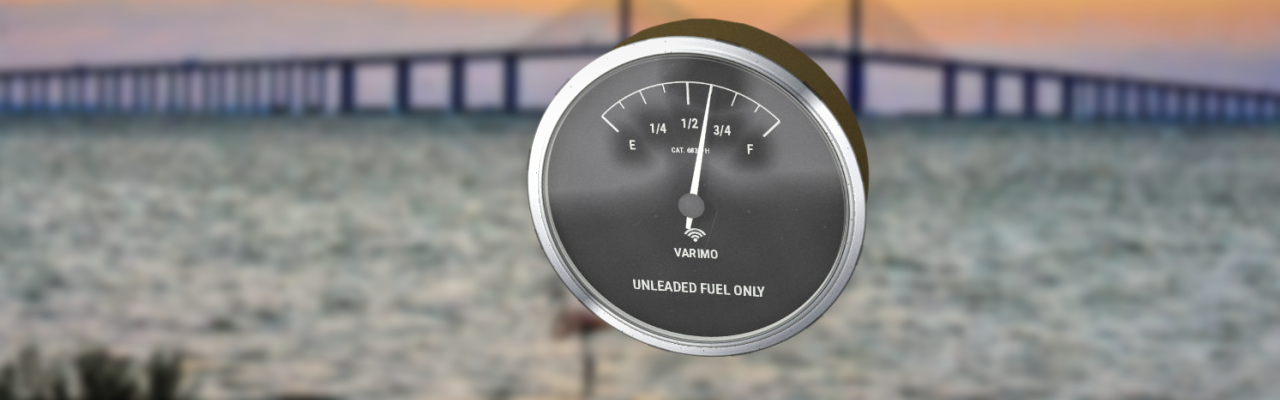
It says value=0.625
